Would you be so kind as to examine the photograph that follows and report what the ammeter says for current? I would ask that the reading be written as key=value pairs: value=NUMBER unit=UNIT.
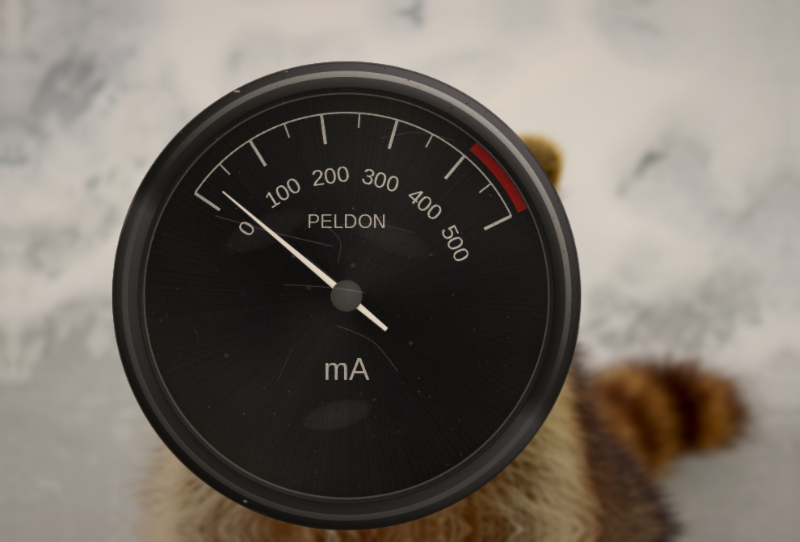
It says value=25 unit=mA
